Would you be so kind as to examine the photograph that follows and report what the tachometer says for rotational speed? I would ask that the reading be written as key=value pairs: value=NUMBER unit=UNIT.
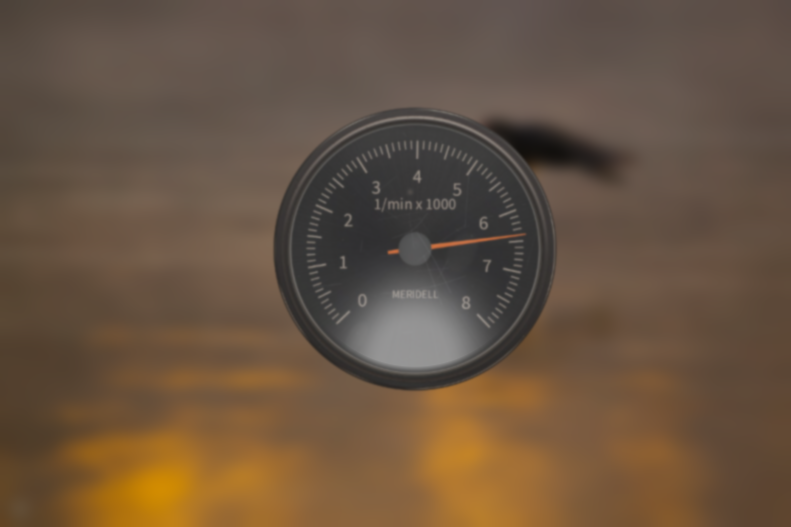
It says value=6400 unit=rpm
